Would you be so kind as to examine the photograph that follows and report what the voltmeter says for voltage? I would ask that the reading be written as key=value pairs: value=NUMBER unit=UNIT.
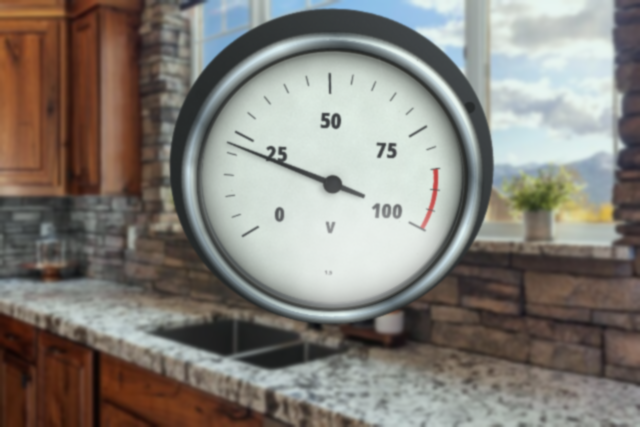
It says value=22.5 unit=V
